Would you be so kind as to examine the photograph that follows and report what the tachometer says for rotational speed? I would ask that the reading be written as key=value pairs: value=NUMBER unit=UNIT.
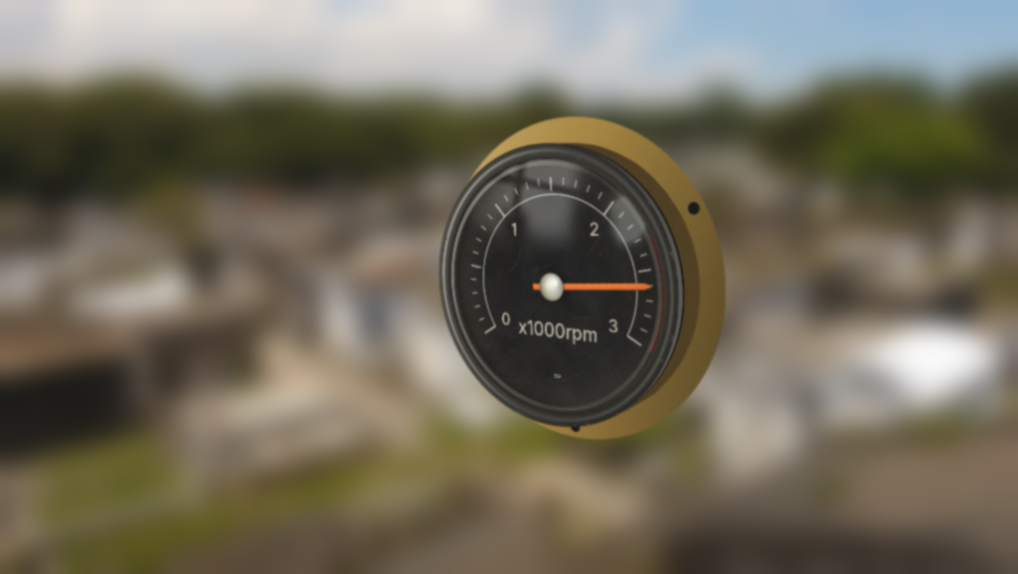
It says value=2600 unit=rpm
